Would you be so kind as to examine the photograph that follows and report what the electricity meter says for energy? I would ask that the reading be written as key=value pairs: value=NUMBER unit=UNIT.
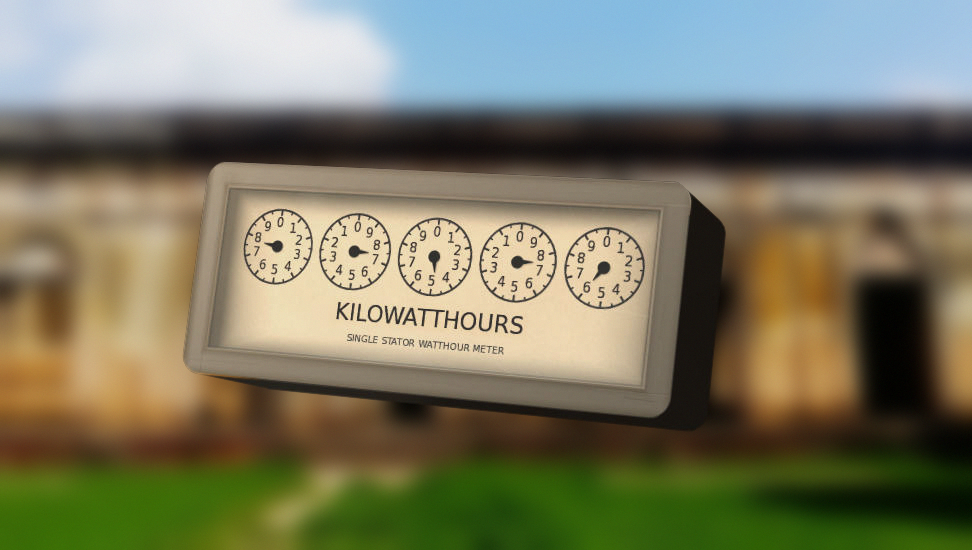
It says value=77476 unit=kWh
